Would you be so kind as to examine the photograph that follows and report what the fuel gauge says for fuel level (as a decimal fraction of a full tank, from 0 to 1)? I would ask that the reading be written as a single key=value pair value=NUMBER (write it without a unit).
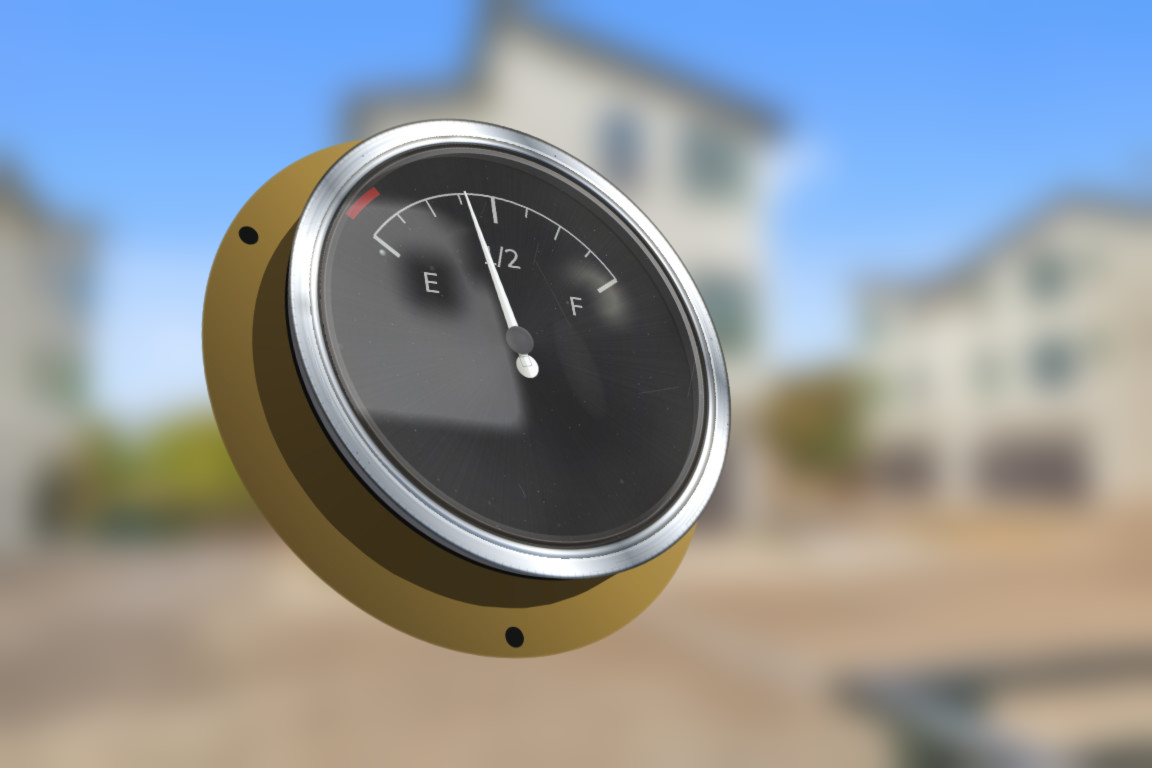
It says value=0.375
